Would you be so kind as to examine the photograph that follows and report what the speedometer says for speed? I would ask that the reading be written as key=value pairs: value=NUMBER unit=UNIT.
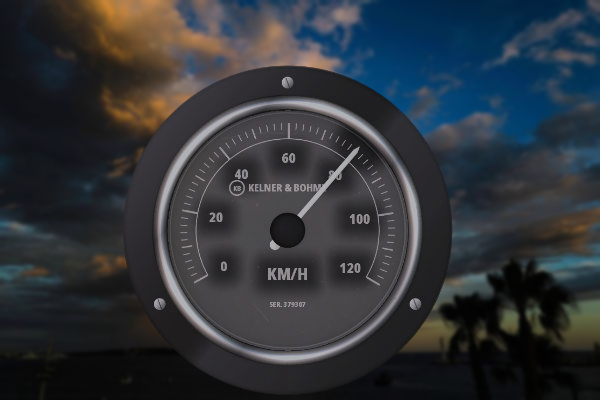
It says value=80 unit=km/h
